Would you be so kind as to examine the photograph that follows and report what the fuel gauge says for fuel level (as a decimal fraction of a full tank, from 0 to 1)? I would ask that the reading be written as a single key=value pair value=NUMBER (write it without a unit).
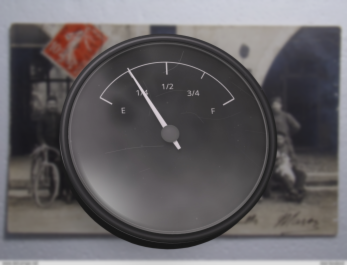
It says value=0.25
